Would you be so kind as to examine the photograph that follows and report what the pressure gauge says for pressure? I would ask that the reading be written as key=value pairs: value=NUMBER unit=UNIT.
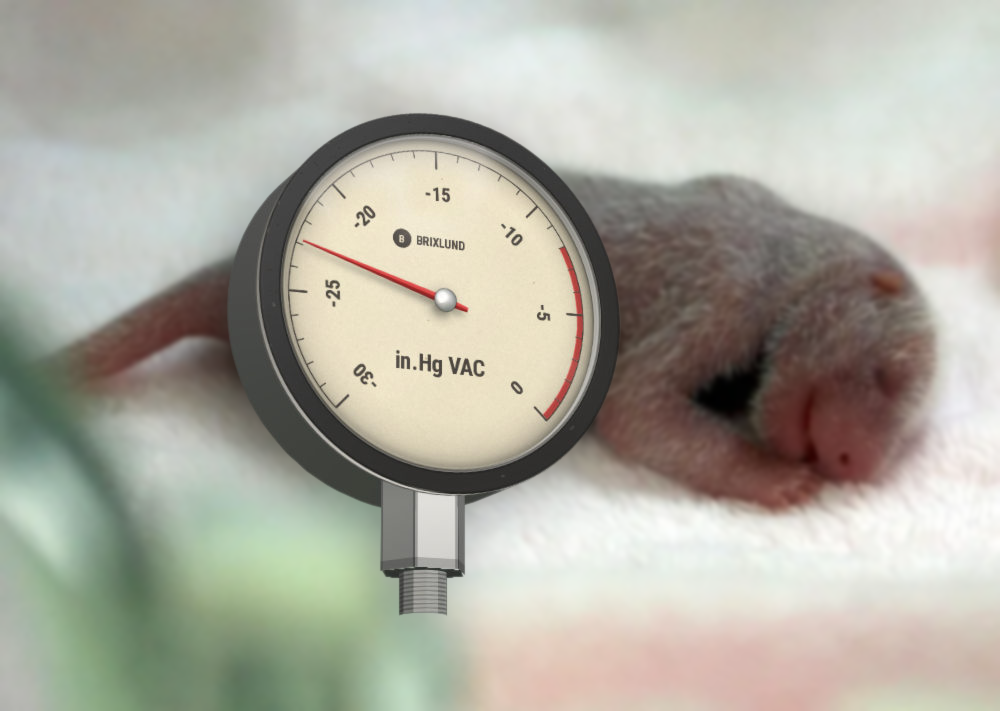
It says value=-23 unit=inHg
